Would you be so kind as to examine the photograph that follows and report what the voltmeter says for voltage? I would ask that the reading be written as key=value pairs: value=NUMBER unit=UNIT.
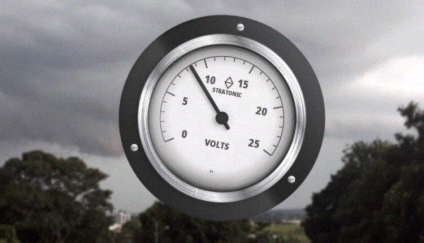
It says value=8.5 unit=V
